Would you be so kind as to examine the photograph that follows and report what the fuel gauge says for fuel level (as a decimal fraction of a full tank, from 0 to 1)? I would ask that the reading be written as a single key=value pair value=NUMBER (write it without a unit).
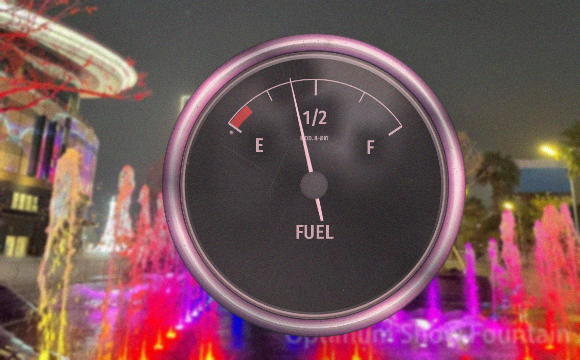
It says value=0.375
